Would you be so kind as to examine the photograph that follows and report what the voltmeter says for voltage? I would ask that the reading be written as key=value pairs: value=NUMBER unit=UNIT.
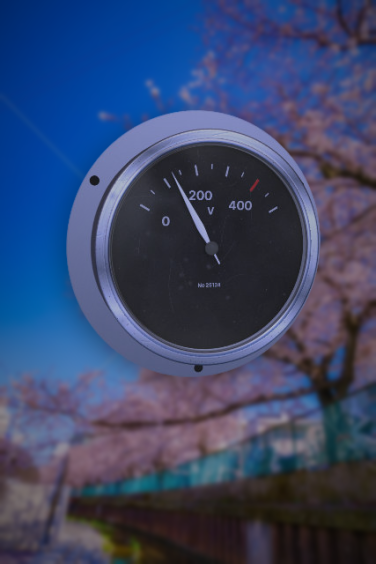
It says value=125 unit=V
